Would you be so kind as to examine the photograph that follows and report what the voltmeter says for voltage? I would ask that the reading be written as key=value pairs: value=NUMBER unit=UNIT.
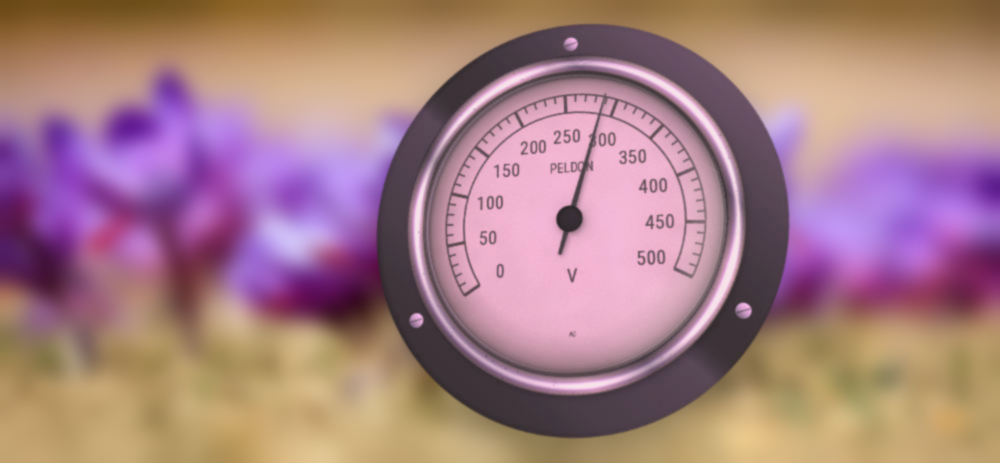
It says value=290 unit=V
